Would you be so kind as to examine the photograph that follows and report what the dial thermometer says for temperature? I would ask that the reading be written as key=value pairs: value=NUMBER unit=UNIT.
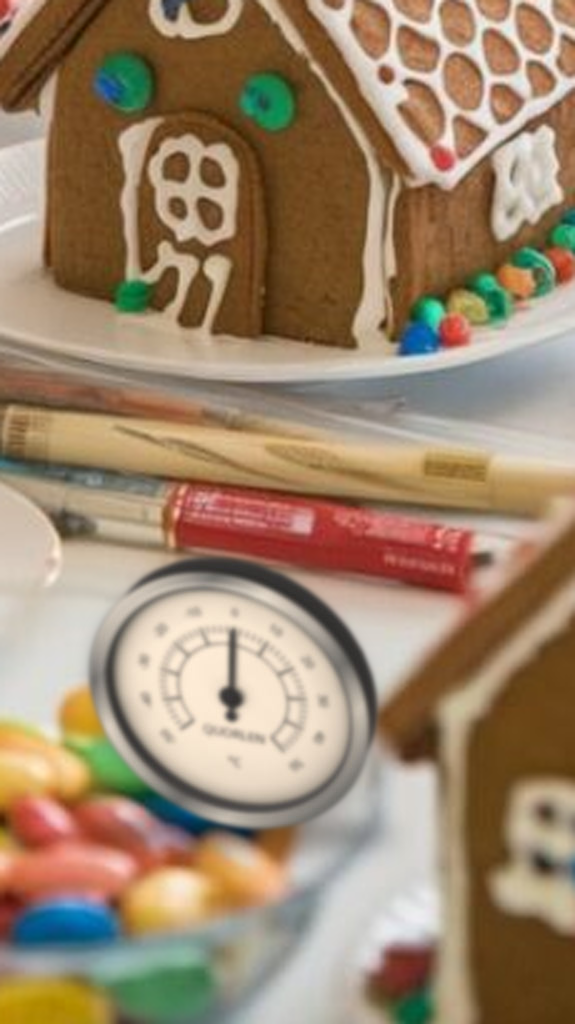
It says value=0 unit=°C
